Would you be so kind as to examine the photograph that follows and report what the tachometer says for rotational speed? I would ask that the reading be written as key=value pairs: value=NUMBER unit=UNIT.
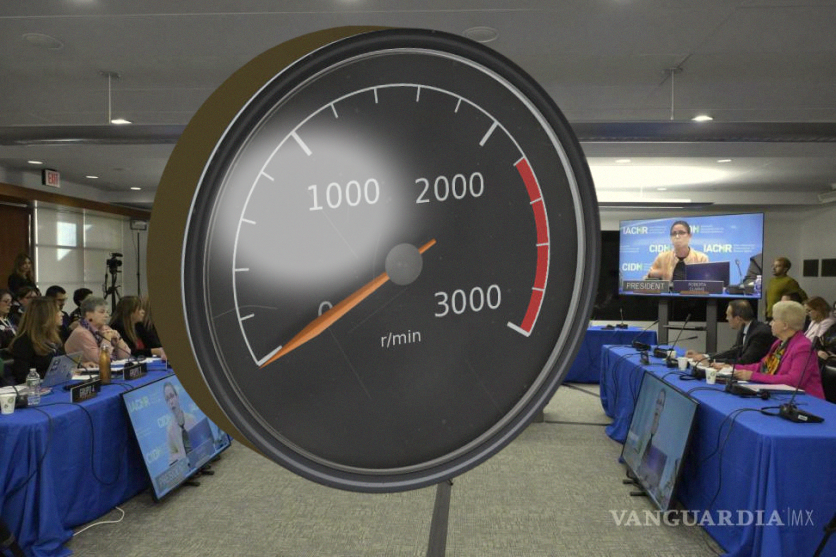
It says value=0 unit=rpm
